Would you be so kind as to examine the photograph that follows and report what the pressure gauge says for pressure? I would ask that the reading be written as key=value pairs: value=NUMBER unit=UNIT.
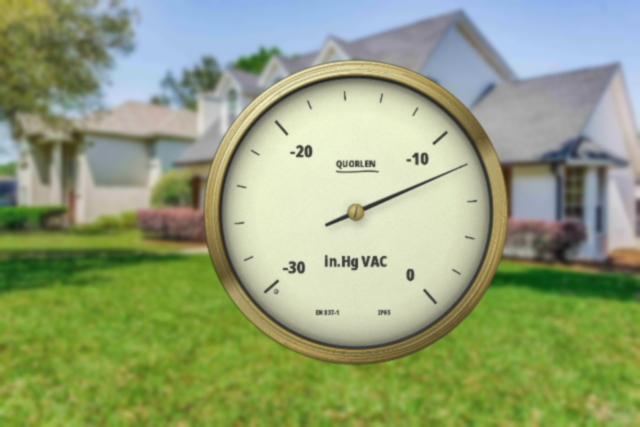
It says value=-8 unit=inHg
